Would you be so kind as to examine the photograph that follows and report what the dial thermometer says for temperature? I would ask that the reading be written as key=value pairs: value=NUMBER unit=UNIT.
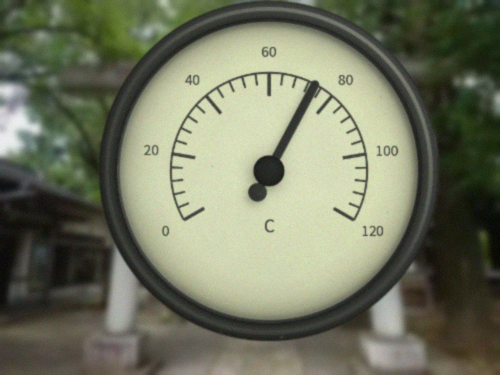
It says value=74 unit=°C
